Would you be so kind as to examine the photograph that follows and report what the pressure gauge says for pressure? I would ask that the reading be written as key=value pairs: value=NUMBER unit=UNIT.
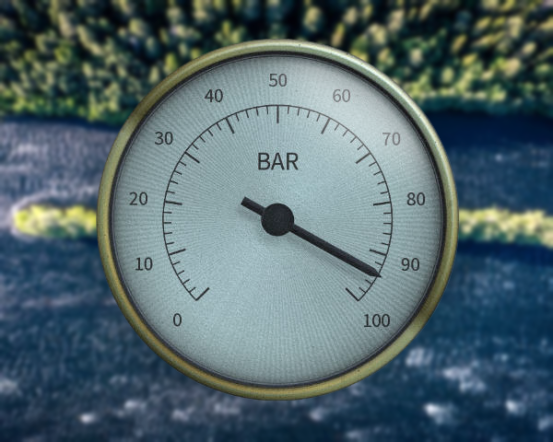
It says value=94 unit=bar
